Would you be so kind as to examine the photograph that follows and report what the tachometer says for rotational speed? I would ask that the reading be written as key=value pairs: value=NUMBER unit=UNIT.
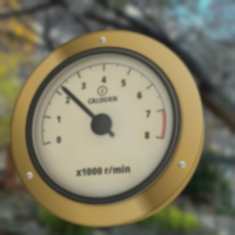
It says value=2250 unit=rpm
